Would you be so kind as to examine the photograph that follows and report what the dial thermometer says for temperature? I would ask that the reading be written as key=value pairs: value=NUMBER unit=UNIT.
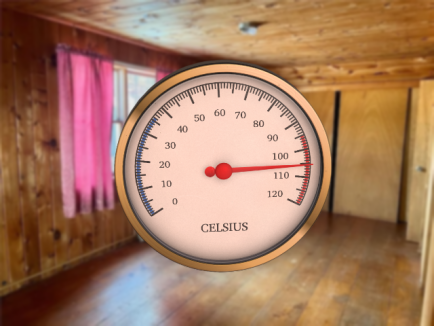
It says value=105 unit=°C
